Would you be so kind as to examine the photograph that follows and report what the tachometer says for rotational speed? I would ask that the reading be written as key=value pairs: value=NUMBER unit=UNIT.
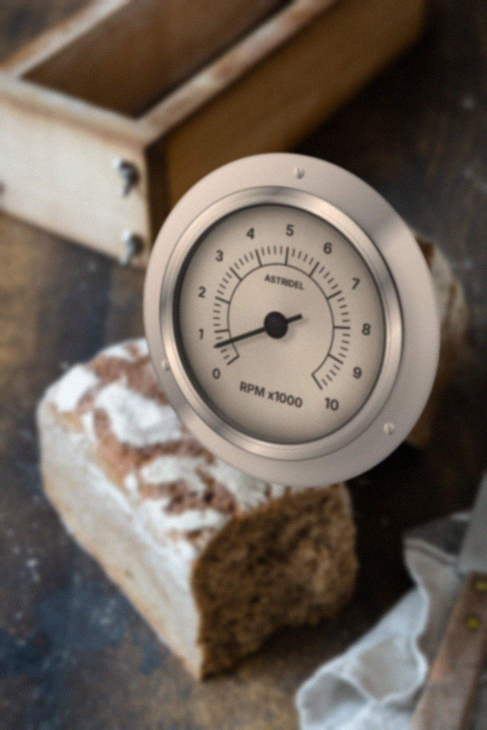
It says value=600 unit=rpm
